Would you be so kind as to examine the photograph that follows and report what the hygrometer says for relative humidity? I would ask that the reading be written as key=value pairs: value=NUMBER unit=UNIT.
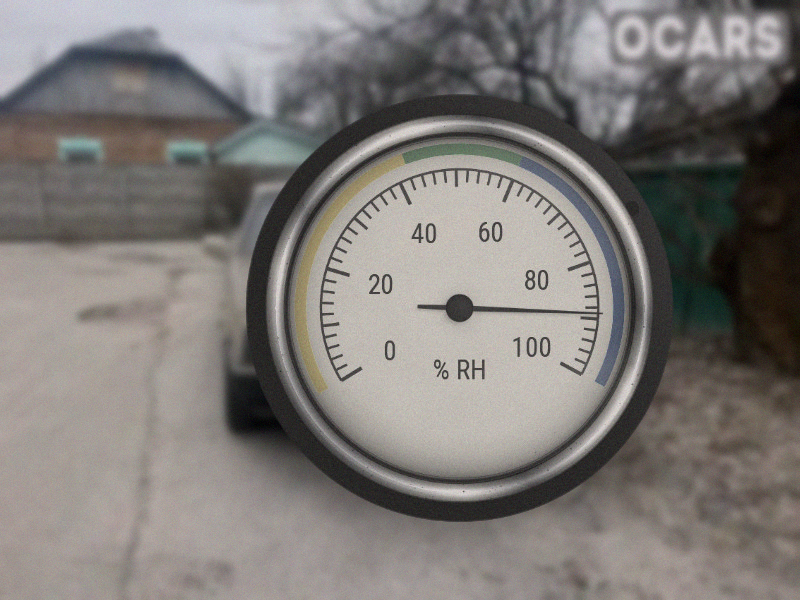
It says value=89 unit=%
